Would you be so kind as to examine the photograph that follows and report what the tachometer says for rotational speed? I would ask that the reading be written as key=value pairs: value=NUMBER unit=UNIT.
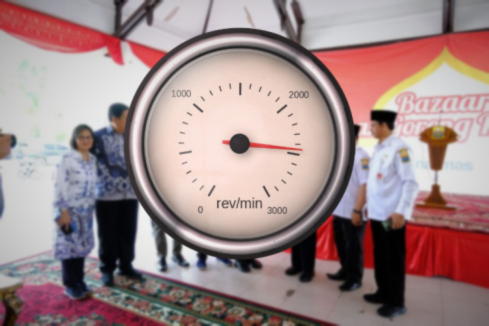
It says value=2450 unit=rpm
